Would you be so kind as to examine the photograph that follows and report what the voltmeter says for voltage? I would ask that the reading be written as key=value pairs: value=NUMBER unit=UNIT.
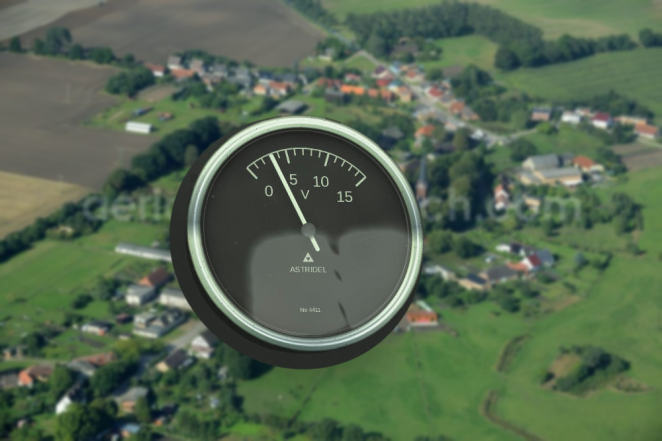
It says value=3 unit=V
